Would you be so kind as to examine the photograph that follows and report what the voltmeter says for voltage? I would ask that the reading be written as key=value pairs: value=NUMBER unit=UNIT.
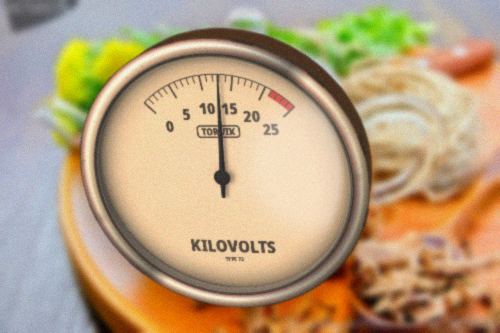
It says value=13 unit=kV
